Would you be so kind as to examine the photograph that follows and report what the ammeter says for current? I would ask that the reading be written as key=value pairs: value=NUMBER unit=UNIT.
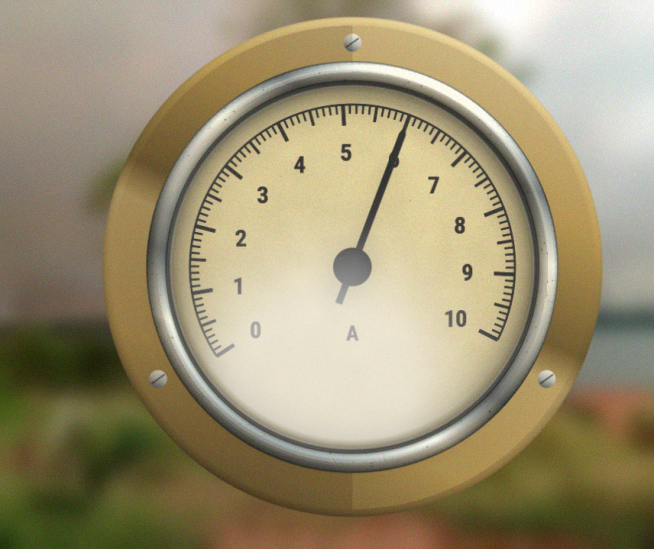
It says value=6 unit=A
